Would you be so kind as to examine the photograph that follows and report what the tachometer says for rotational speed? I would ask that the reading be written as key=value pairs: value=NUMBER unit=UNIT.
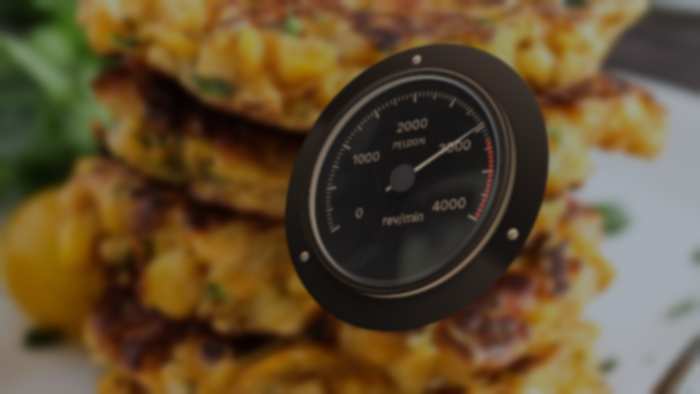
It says value=3000 unit=rpm
